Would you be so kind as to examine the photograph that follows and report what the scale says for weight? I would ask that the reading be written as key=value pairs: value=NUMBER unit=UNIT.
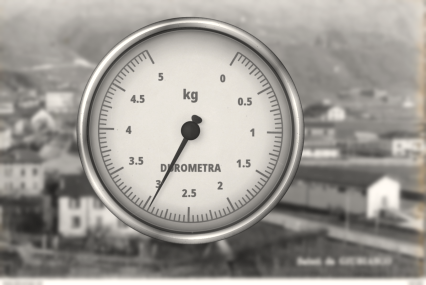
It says value=2.95 unit=kg
